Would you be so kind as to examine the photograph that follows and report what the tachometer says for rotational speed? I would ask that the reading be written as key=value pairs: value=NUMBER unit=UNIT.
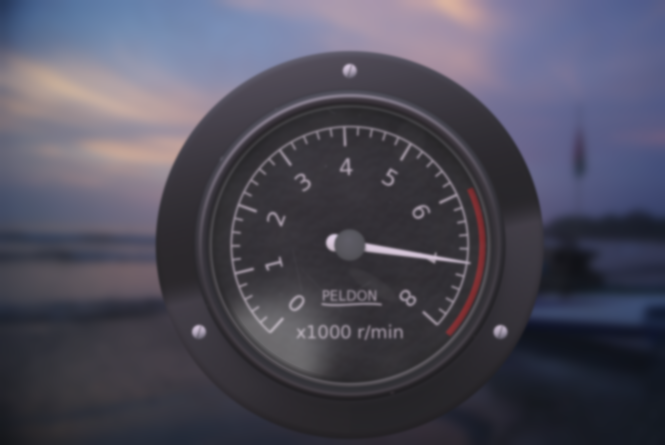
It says value=7000 unit=rpm
